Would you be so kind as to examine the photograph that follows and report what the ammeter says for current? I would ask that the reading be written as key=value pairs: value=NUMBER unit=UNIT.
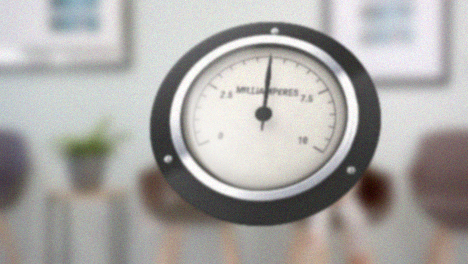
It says value=5 unit=mA
